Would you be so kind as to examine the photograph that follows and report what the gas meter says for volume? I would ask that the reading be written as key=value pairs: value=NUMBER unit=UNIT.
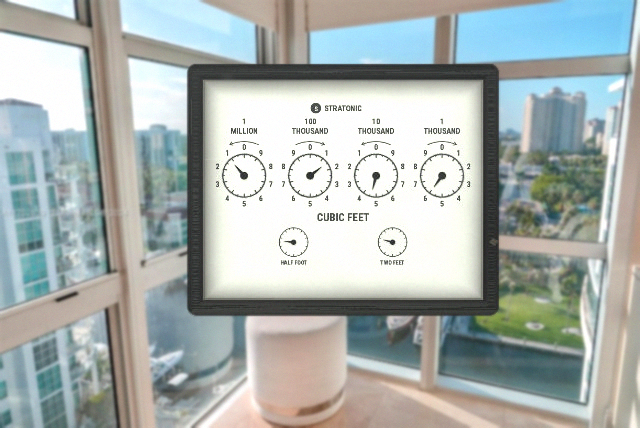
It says value=114600 unit=ft³
